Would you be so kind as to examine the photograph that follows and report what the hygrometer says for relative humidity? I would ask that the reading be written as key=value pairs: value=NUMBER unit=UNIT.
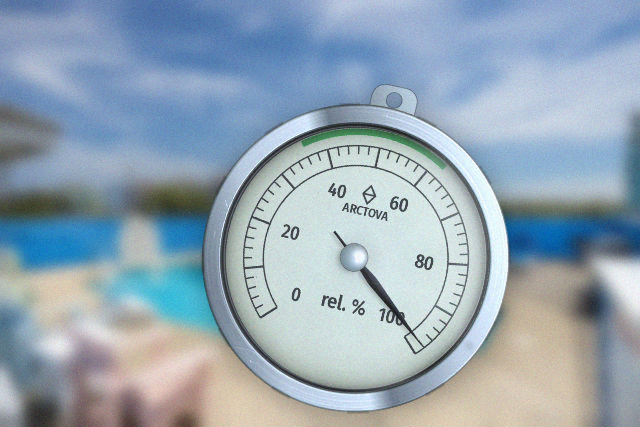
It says value=98 unit=%
